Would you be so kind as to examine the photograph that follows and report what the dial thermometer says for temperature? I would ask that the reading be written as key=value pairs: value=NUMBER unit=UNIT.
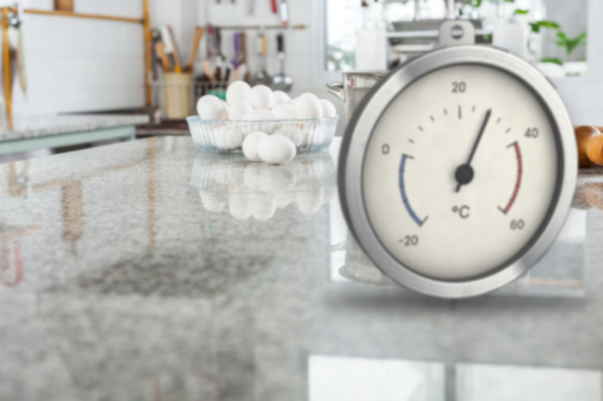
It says value=28 unit=°C
